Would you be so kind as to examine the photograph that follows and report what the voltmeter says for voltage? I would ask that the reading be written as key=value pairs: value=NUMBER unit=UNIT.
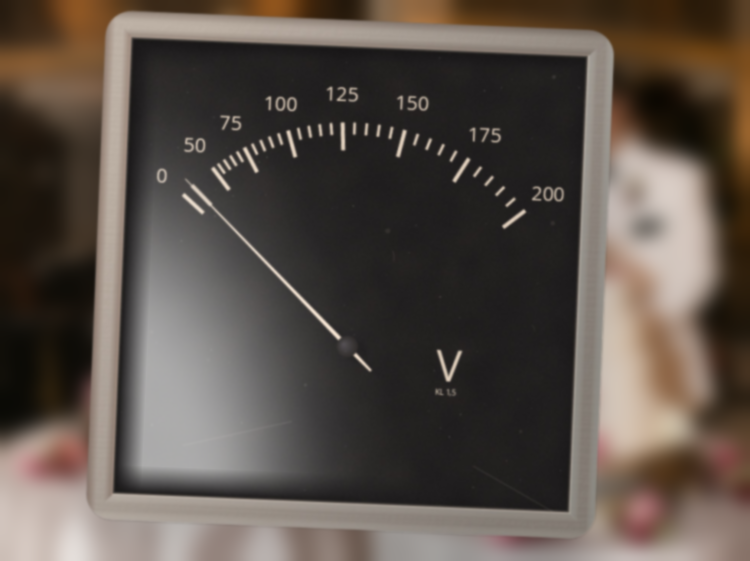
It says value=25 unit=V
